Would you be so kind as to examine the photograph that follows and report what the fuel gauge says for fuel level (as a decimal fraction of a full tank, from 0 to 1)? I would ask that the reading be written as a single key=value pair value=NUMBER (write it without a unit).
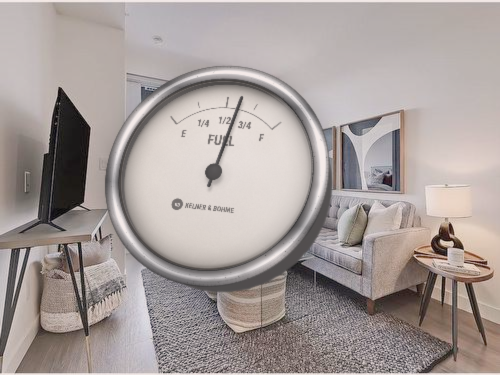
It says value=0.625
